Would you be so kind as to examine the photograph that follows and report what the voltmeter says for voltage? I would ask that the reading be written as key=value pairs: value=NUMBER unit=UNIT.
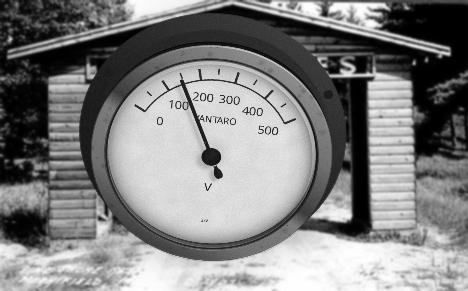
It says value=150 unit=V
